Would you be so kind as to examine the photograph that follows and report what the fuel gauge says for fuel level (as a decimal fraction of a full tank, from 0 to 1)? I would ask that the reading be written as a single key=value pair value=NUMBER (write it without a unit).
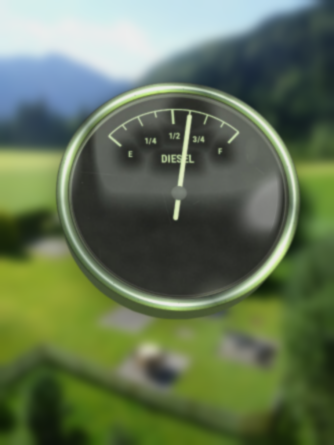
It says value=0.625
